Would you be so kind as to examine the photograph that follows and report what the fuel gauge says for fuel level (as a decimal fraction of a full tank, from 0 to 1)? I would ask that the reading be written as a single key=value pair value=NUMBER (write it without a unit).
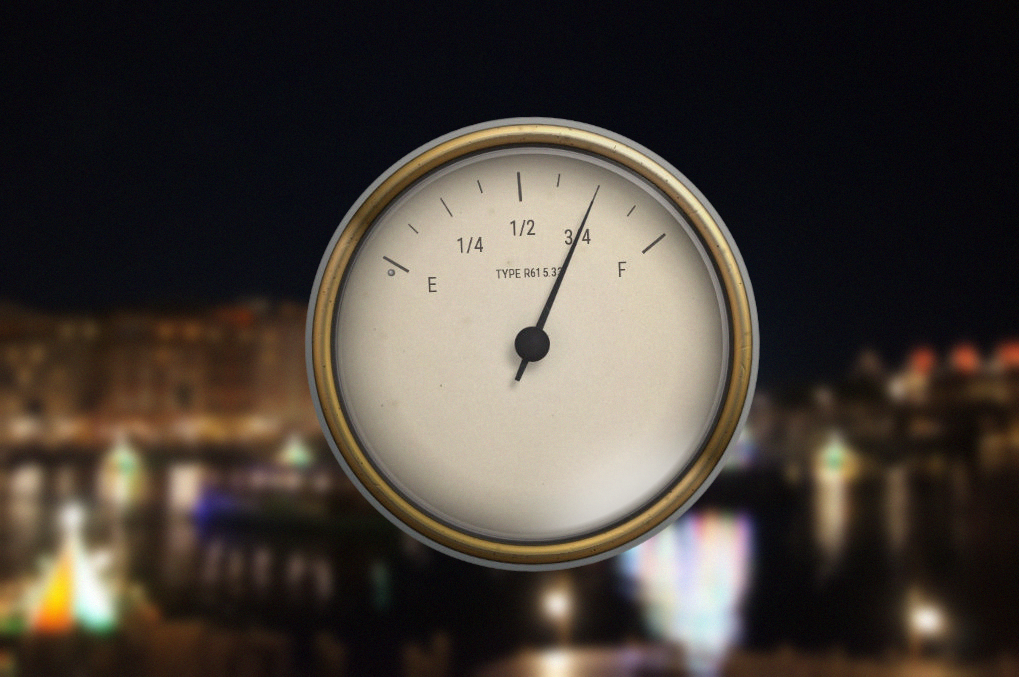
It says value=0.75
